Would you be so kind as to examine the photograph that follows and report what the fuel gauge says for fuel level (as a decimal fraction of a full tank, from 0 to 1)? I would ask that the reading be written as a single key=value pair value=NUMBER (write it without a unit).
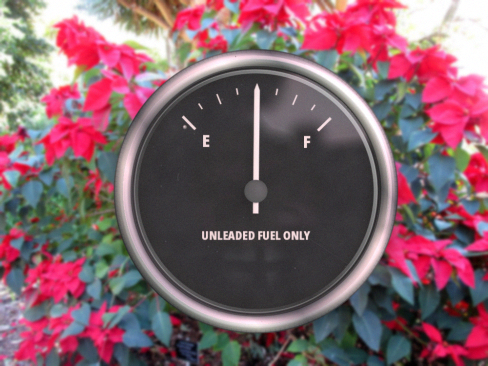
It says value=0.5
